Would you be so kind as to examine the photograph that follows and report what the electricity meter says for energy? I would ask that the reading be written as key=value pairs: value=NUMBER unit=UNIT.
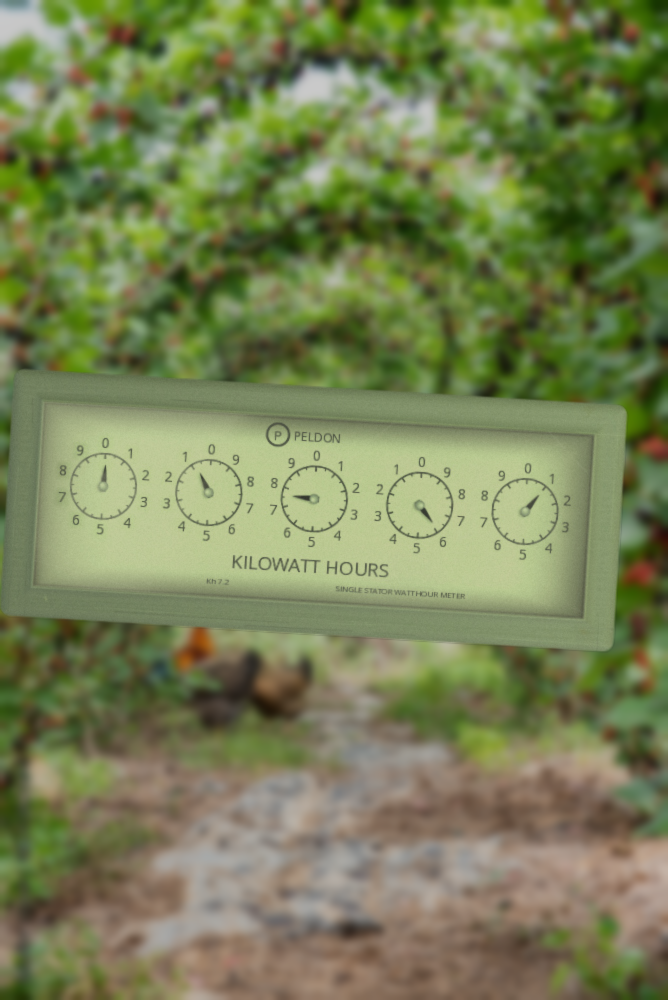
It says value=761 unit=kWh
